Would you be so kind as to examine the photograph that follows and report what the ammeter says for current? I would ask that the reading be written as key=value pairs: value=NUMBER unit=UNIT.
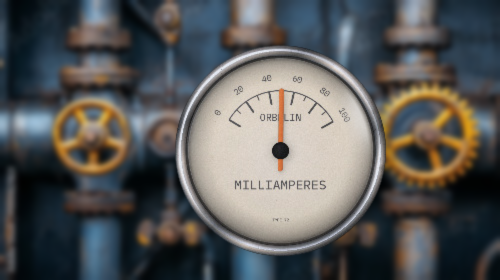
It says value=50 unit=mA
